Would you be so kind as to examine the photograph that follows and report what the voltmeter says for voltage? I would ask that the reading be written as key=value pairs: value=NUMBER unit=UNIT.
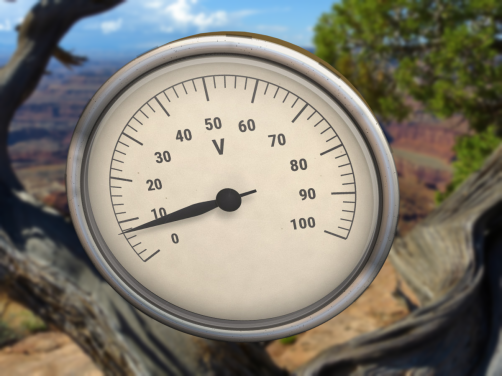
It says value=8 unit=V
